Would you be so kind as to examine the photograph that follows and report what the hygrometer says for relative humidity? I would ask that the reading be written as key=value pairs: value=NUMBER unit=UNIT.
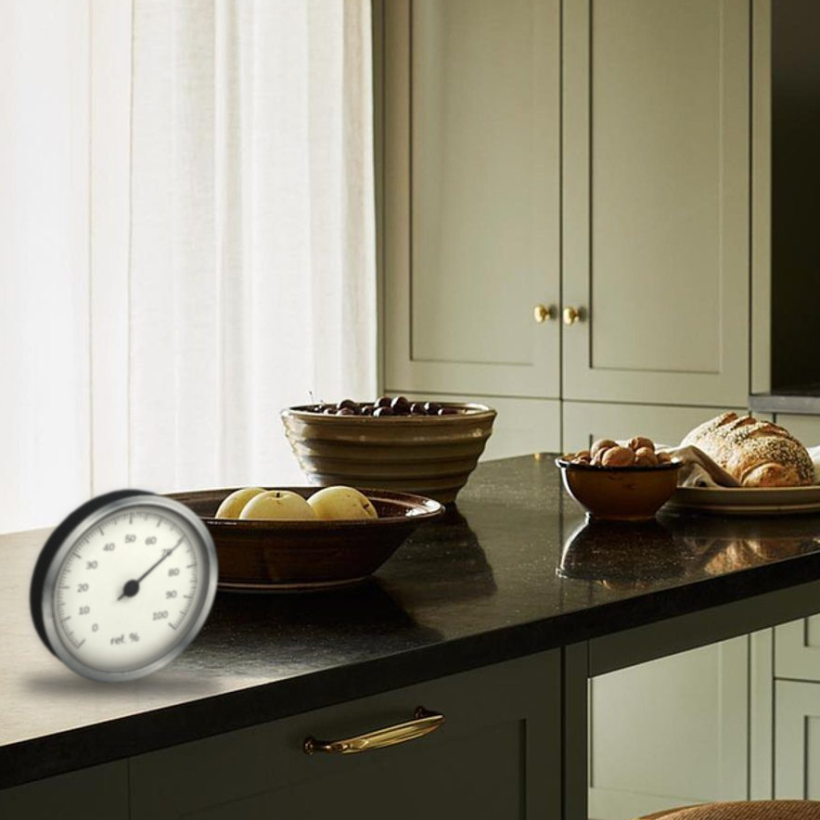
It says value=70 unit=%
